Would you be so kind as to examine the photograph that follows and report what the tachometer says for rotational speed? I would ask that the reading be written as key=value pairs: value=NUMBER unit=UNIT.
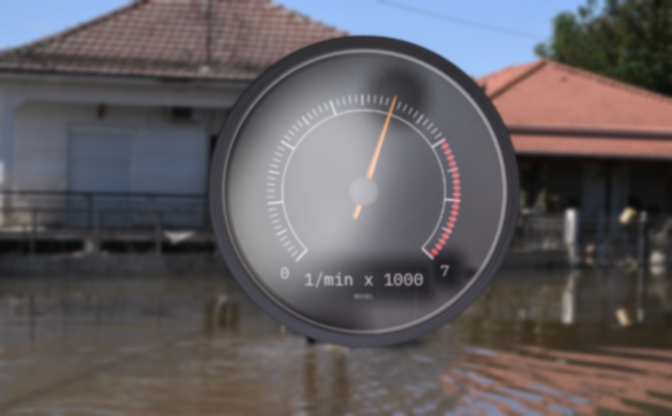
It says value=4000 unit=rpm
